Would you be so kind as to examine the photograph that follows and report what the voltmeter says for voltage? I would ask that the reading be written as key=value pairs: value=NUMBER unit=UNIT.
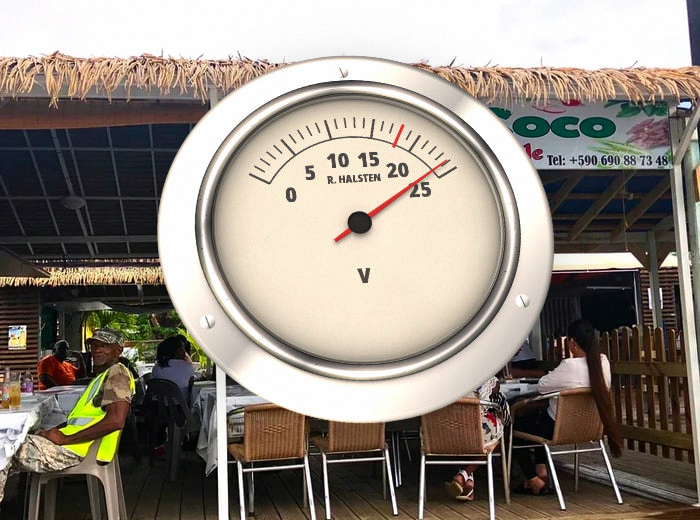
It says value=24 unit=V
